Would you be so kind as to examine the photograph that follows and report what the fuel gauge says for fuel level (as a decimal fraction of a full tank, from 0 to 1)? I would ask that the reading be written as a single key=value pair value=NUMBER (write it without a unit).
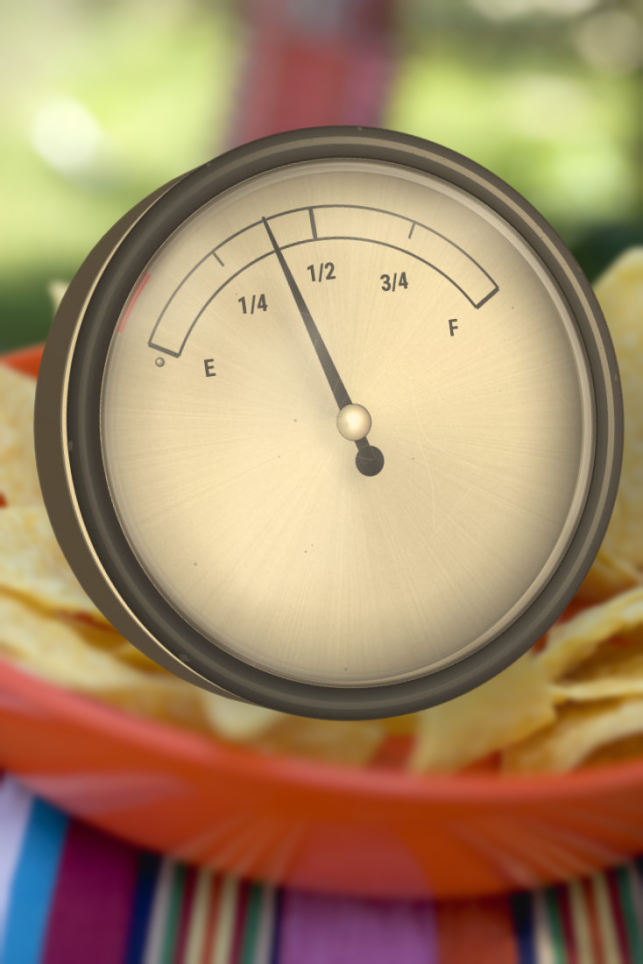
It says value=0.375
